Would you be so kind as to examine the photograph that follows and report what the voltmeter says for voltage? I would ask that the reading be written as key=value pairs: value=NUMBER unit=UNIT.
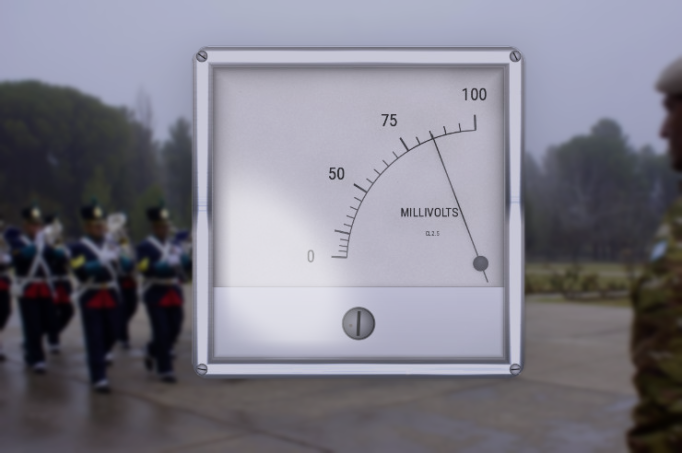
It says value=85 unit=mV
